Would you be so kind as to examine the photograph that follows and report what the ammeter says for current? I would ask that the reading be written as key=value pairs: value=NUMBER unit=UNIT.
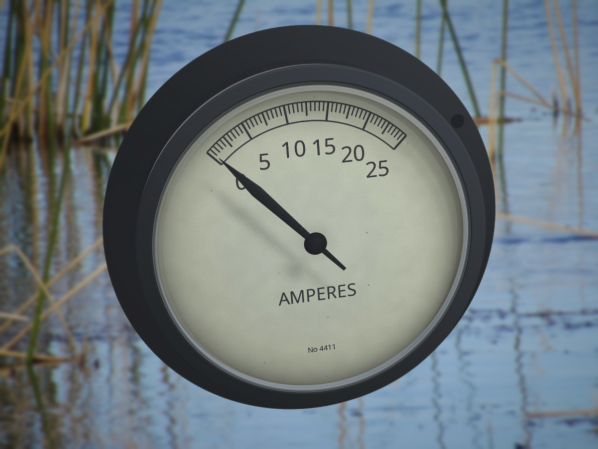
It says value=0.5 unit=A
